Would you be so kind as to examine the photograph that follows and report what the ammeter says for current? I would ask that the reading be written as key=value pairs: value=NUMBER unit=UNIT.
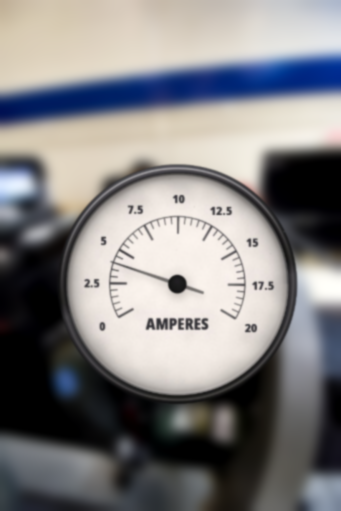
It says value=4 unit=A
